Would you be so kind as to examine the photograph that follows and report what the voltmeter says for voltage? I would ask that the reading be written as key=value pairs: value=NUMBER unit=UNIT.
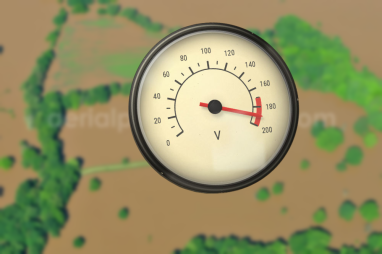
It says value=190 unit=V
